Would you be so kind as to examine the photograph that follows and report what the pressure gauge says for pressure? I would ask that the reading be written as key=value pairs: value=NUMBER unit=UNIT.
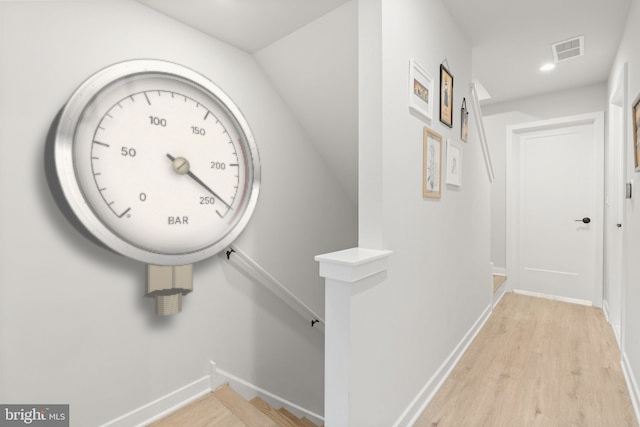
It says value=240 unit=bar
